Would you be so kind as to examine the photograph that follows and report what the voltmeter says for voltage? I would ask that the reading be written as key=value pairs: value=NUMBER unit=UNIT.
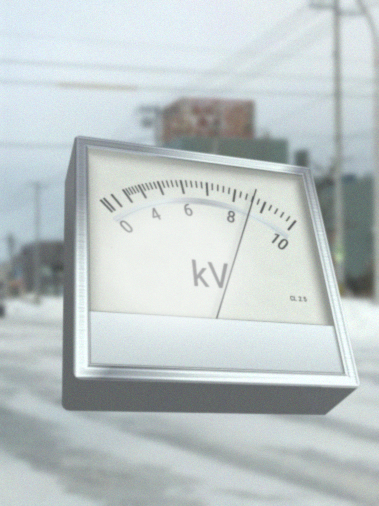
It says value=8.6 unit=kV
